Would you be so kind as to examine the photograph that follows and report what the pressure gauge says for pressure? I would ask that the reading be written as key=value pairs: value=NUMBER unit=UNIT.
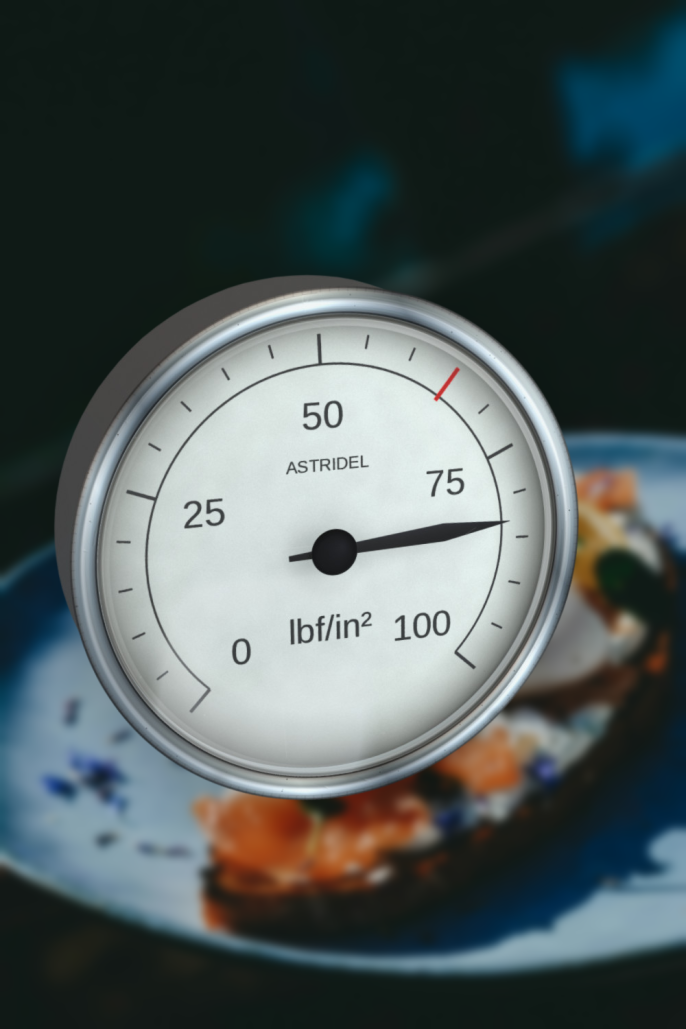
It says value=82.5 unit=psi
